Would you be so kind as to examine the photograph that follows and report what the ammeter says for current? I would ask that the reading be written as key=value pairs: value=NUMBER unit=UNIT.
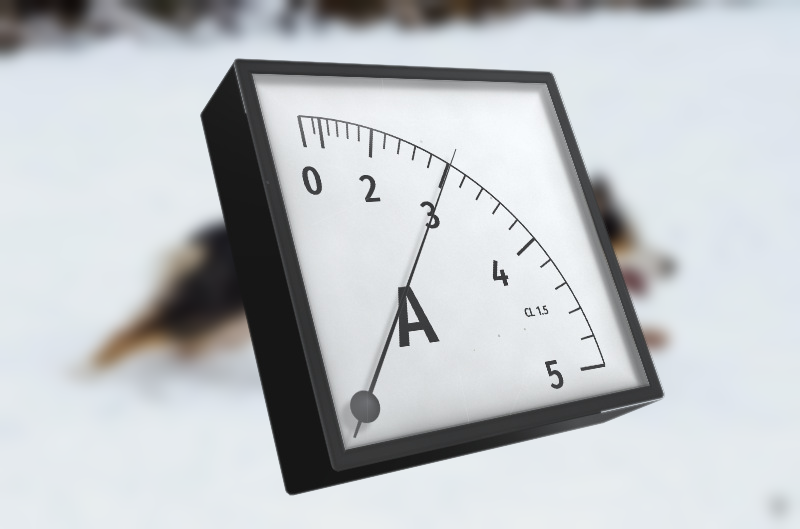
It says value=3 unit=A
